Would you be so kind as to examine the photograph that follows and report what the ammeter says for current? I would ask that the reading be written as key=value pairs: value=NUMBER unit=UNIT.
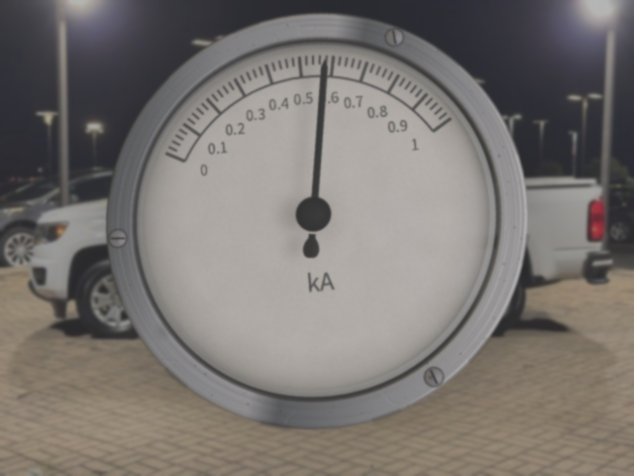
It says value=0.58 unit=kA
